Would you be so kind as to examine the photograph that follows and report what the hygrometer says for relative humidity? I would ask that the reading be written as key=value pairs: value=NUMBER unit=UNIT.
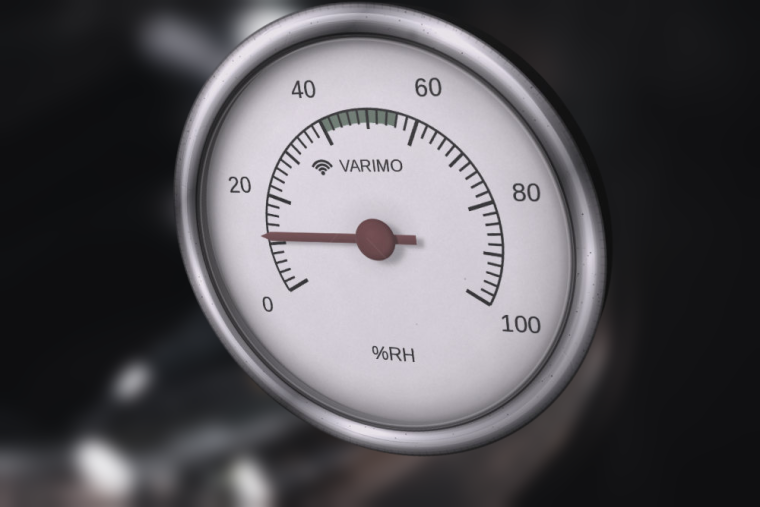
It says value=12 unit=%
